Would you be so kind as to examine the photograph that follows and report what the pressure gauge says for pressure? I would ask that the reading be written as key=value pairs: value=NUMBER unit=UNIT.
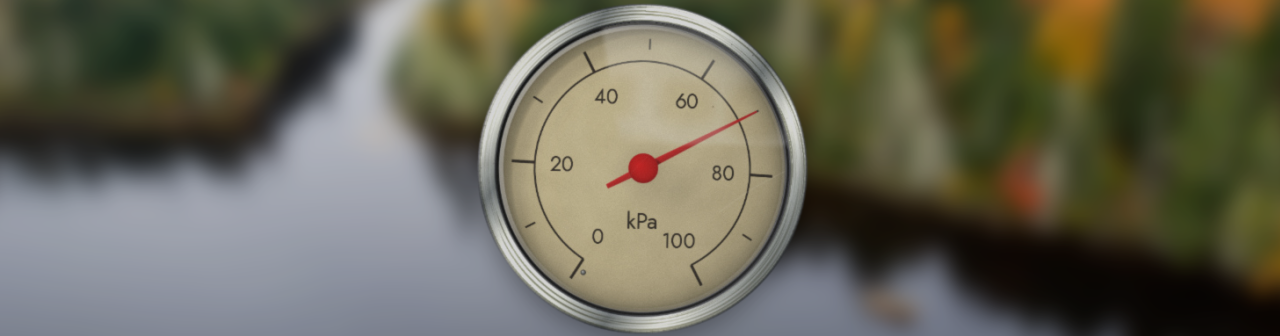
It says value=70 unit=kPa
